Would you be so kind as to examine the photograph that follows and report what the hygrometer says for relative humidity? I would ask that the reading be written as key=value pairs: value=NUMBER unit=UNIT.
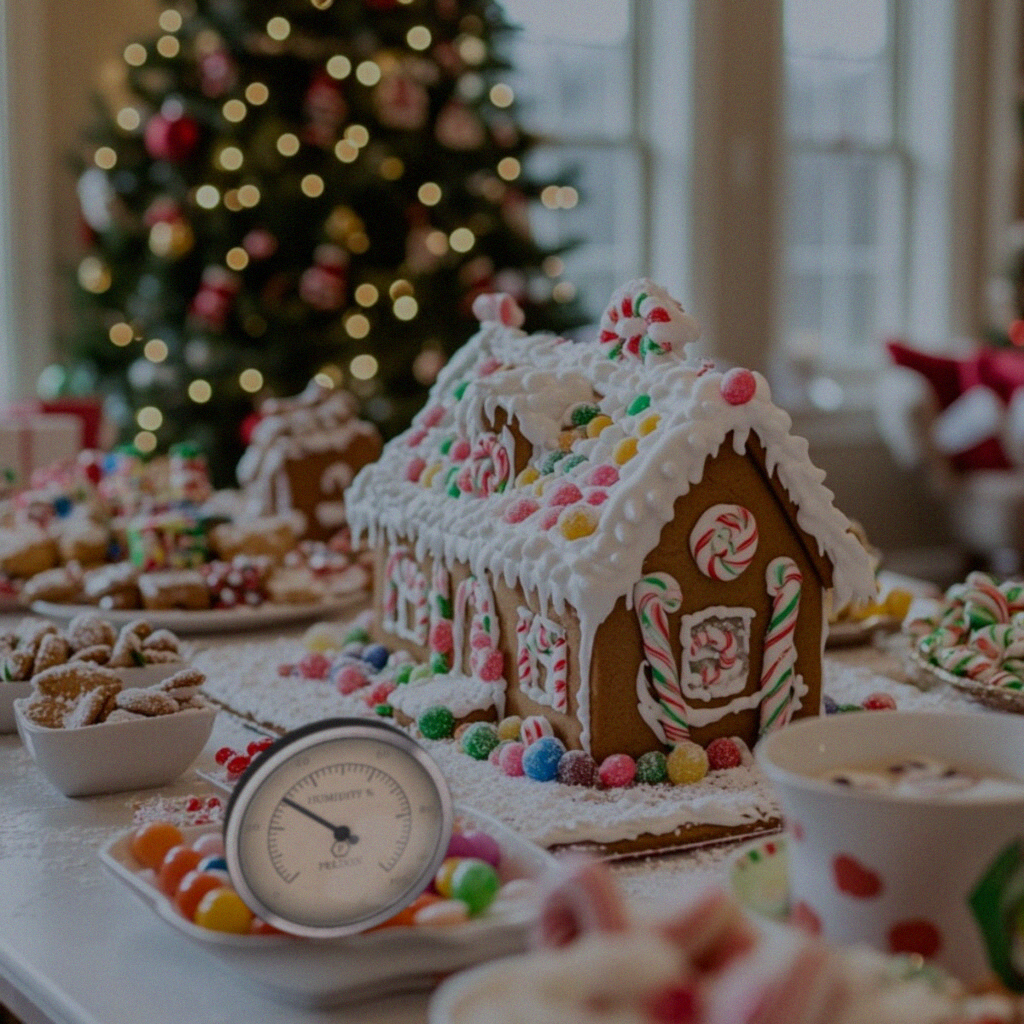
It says value=30 unit=%
